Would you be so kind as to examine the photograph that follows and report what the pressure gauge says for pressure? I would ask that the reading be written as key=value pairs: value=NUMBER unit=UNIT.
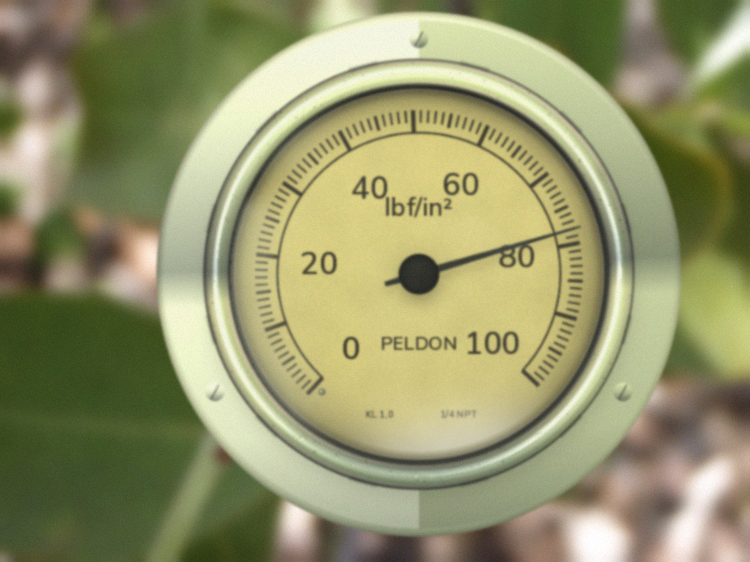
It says value=78 unit=psi
